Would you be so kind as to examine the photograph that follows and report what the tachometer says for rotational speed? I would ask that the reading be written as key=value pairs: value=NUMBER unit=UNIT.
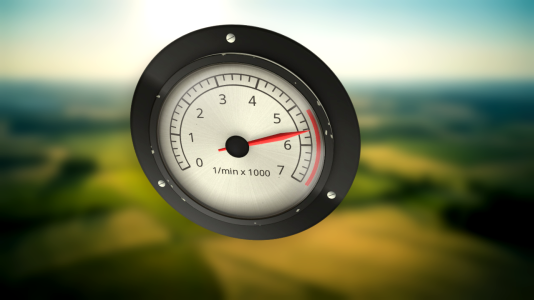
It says value=5600 unit=rpm
